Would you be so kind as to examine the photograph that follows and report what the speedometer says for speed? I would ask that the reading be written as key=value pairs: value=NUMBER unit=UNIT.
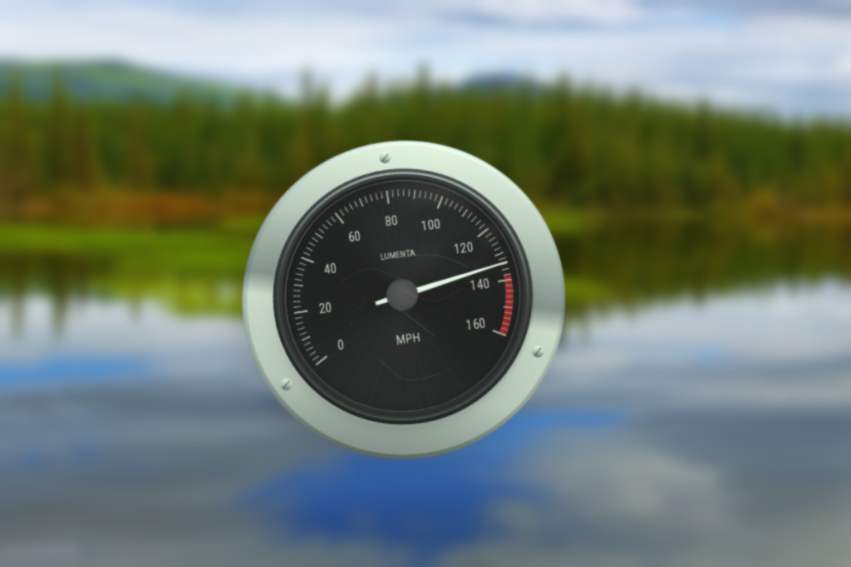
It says value=134 unit=mph
